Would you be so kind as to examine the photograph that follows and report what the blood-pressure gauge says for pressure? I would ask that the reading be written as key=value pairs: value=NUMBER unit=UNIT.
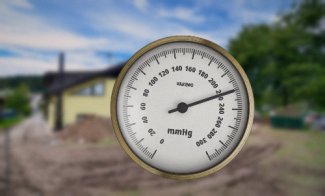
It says value=220 unit=mmHg
